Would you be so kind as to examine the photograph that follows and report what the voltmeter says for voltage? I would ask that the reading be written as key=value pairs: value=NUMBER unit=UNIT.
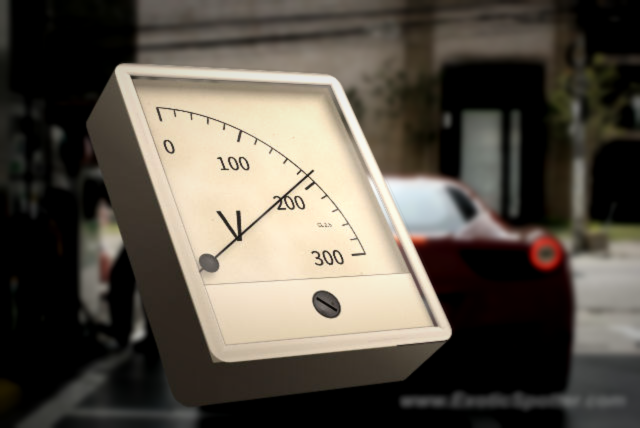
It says value=190 unit=V
